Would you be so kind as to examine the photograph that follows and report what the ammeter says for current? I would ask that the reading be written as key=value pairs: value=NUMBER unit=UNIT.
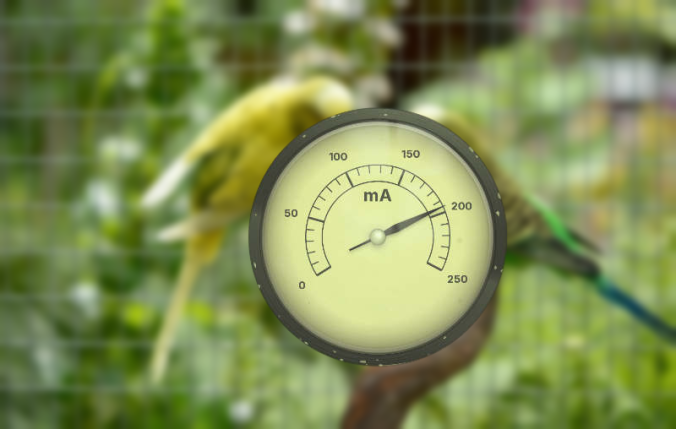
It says value=195 unit=mA
